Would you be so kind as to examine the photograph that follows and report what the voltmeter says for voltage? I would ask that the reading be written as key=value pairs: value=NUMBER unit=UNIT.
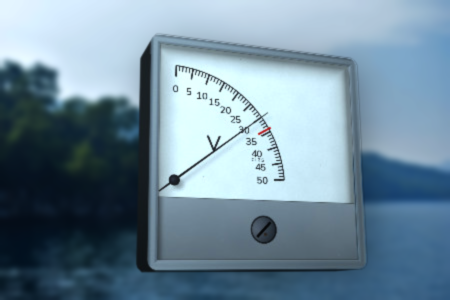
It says value=30 unit=V
